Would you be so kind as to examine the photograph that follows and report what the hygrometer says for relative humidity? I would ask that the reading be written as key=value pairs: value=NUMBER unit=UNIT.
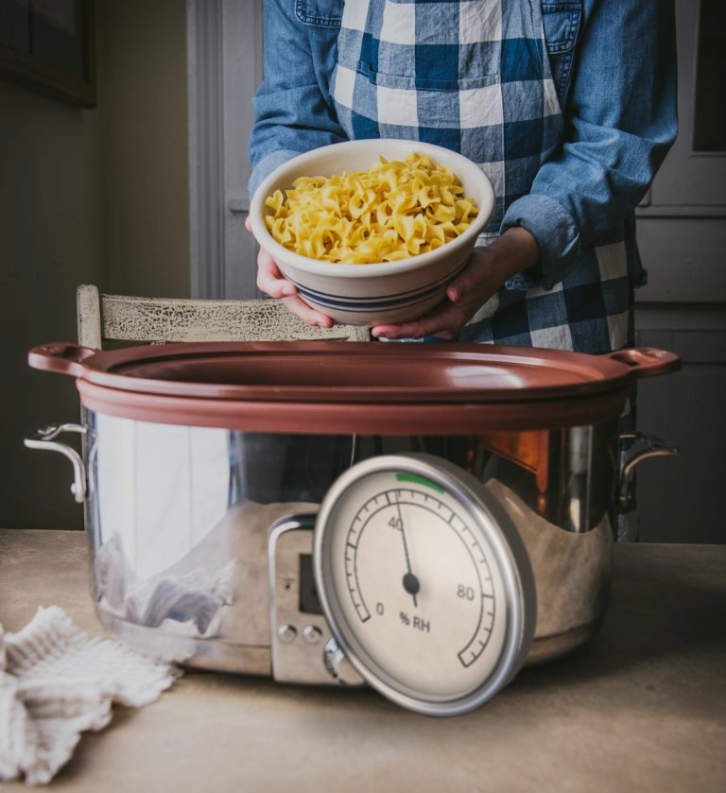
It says value=44 unit=%
